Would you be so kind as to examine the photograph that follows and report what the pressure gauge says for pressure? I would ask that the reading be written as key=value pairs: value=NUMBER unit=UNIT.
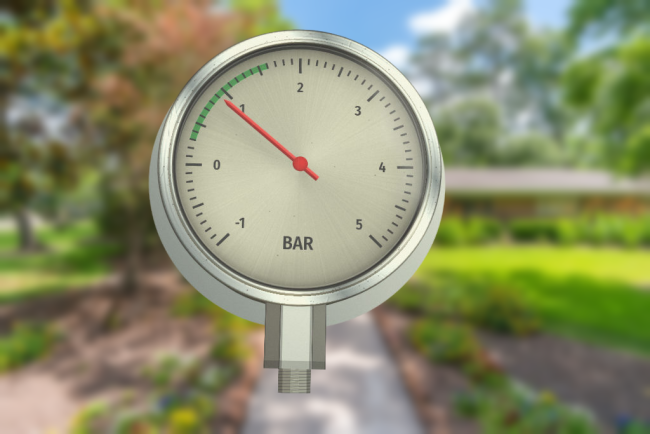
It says value=0.9 unit=bar
